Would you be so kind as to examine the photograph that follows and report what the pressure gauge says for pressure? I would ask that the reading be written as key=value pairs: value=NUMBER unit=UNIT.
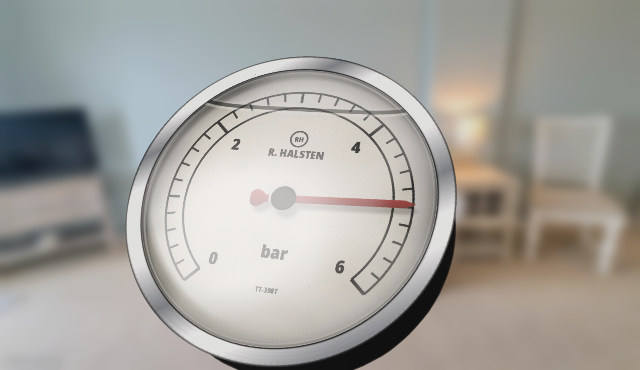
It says value=5 unit=bar
